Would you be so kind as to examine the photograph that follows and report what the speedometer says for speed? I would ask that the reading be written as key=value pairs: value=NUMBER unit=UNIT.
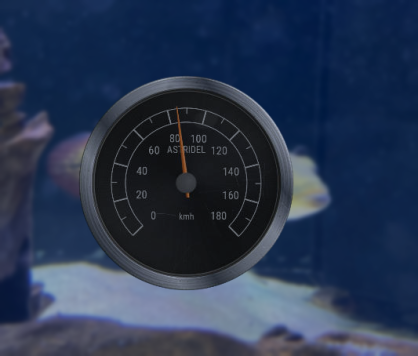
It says value=85 unit=km/h
